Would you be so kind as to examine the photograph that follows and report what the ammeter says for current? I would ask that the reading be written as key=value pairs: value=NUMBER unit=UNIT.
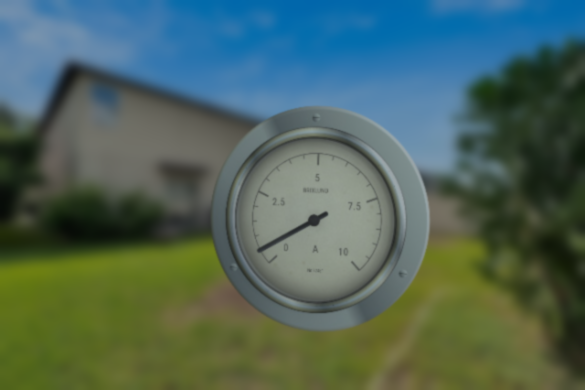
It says value=0.5 unit=A
